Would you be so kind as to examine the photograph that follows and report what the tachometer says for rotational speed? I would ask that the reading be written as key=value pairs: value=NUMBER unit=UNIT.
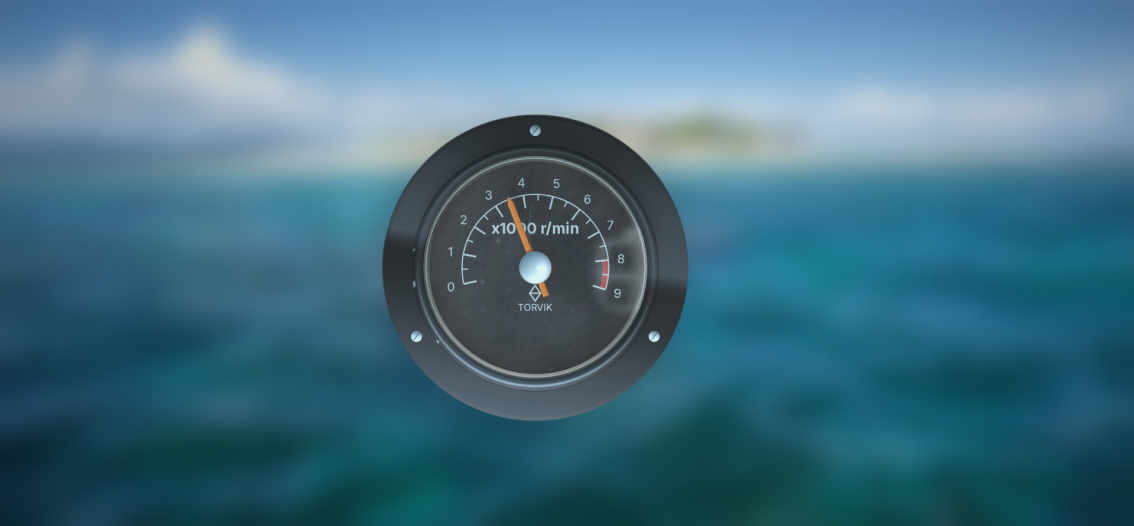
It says value=3500 unit=rpm
